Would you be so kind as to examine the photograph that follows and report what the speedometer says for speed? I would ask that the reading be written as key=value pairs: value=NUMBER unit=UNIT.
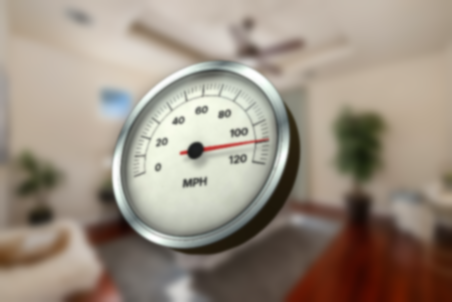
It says value=110 unit=mph
